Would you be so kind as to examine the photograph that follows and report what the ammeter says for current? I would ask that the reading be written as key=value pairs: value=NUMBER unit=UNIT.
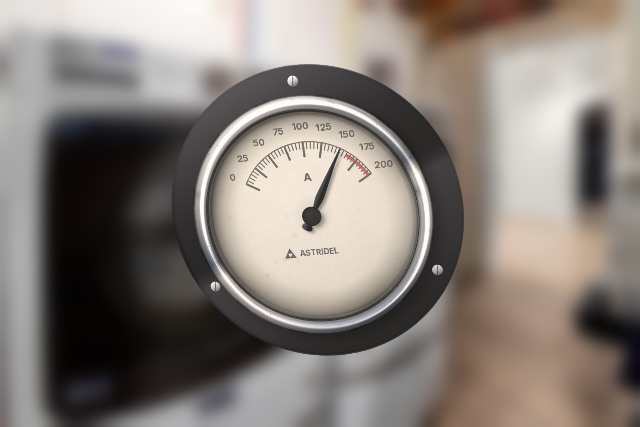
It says value=150 unit=A
